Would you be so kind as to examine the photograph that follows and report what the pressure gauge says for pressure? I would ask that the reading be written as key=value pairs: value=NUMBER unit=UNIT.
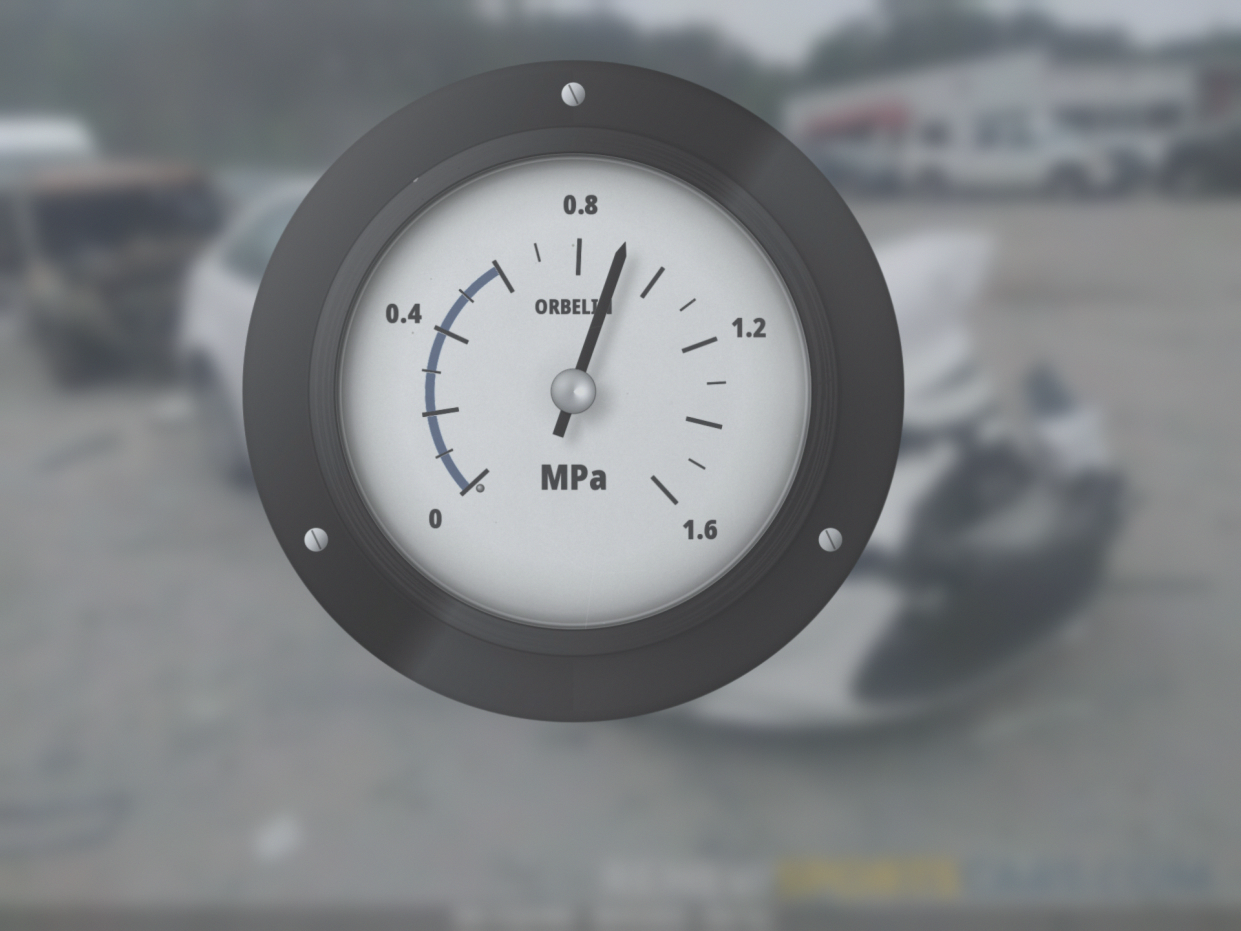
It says value=0.9 unit=MPa
